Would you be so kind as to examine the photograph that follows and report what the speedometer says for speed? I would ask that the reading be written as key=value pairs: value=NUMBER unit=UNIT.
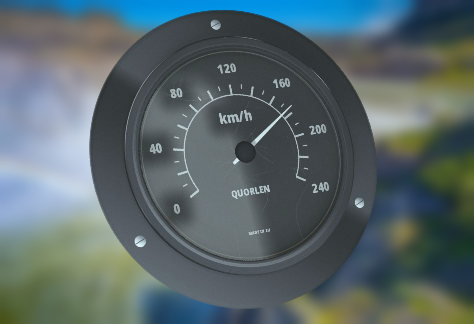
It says value=175 unit=km/h
